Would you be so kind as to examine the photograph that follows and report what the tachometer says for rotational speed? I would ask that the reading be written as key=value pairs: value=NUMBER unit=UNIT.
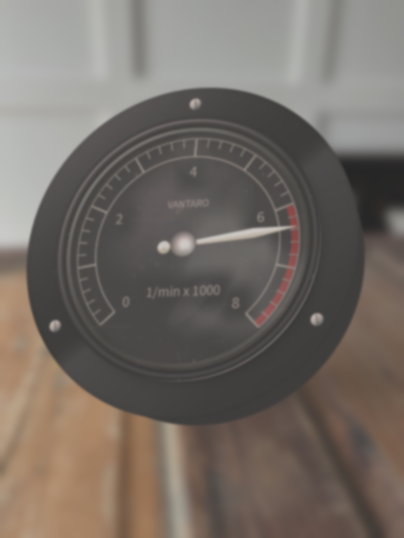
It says value=6400 unit=rpm
